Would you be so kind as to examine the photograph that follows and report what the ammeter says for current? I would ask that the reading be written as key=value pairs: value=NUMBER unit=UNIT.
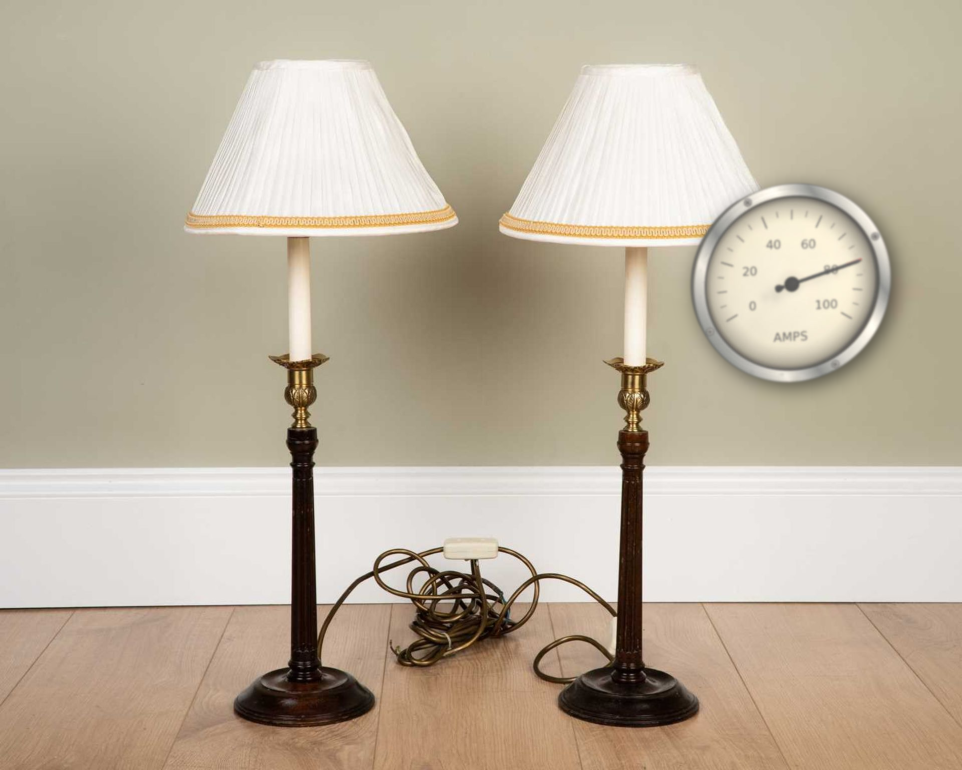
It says value=80 unit=A
